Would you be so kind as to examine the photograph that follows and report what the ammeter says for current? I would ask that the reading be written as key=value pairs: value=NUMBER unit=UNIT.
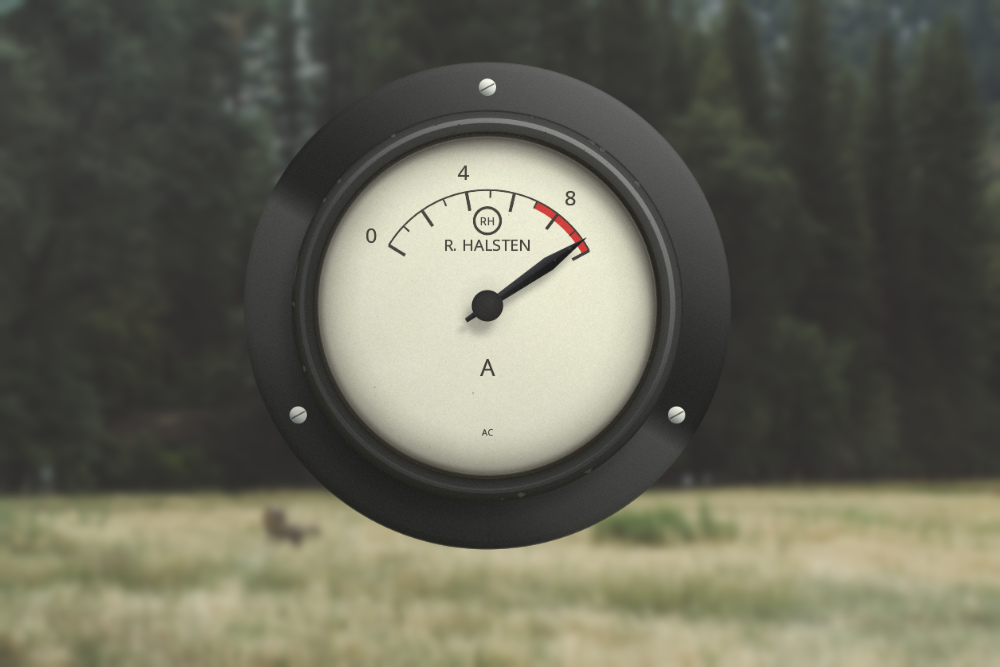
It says value=9.5 unit=A
